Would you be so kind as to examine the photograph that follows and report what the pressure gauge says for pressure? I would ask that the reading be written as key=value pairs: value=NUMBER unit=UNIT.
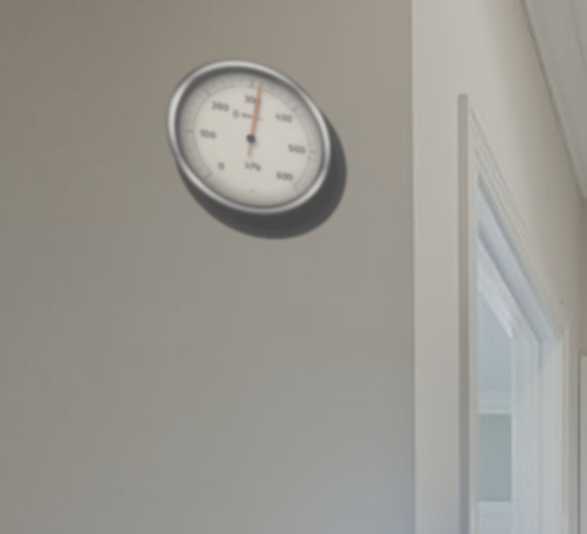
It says value=320 unit=kPa
